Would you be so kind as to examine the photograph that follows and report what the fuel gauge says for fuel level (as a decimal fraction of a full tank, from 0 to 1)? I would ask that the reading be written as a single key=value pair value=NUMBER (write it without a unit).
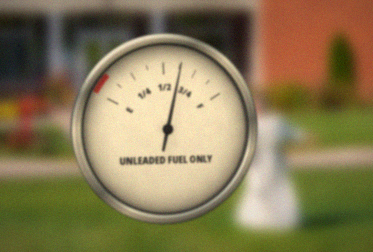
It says value=0.625
